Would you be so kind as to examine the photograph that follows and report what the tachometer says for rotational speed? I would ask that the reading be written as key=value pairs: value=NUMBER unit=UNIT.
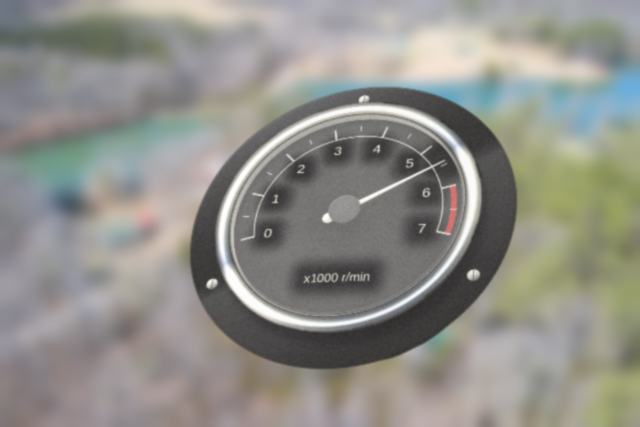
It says value=5500 unit=rpm
